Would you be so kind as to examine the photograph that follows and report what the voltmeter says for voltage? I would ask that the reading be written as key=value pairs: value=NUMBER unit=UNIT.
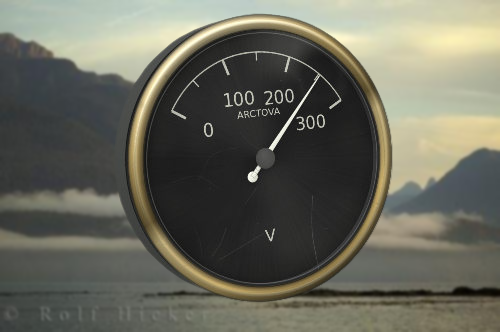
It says value=250 unit=V
